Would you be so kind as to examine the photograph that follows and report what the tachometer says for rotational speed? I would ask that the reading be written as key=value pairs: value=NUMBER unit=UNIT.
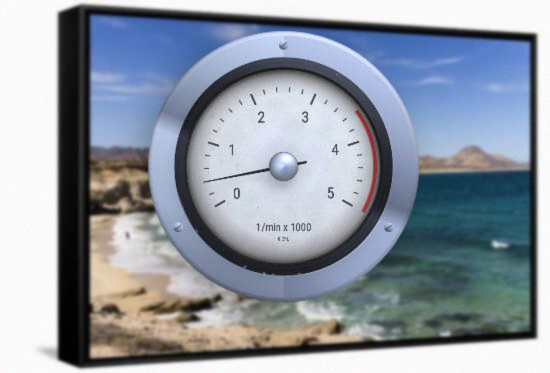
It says value=400 unit=rpm
